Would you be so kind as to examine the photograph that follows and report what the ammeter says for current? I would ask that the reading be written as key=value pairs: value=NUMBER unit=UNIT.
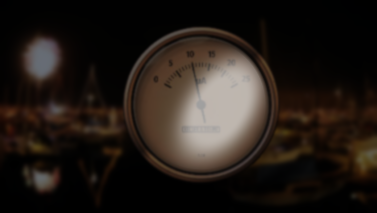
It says value=10 unit=µA
